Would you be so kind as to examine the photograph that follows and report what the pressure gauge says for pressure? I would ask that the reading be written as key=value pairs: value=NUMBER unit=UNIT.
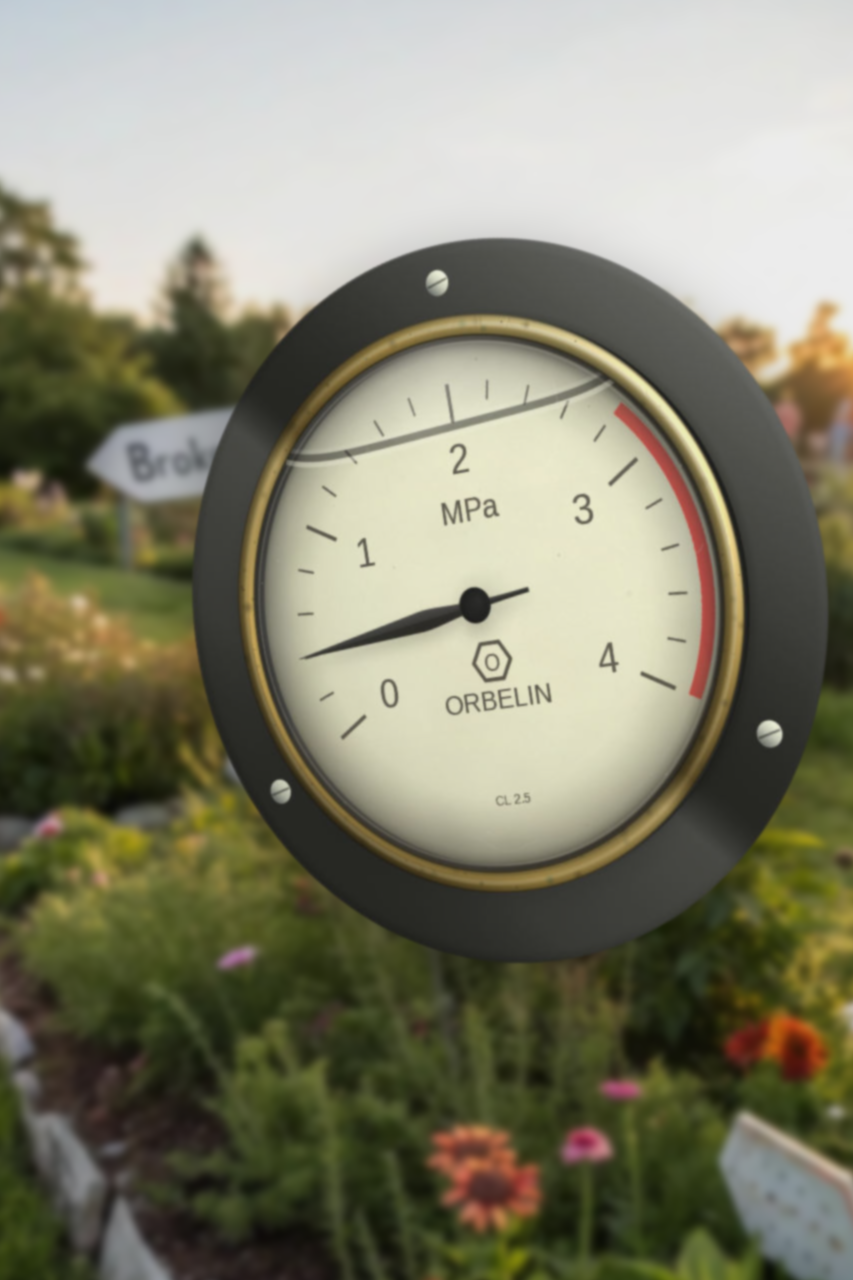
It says value=0.4 unit=MPa
